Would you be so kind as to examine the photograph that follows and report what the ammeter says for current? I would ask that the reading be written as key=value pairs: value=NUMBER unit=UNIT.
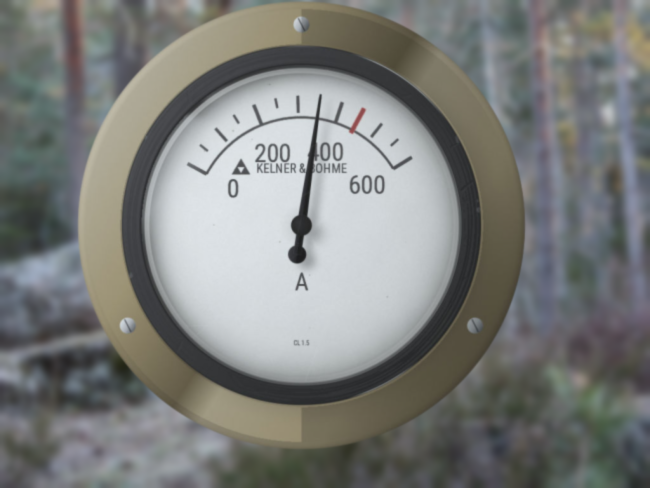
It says value=350 unit=A
